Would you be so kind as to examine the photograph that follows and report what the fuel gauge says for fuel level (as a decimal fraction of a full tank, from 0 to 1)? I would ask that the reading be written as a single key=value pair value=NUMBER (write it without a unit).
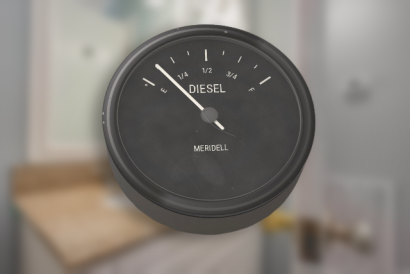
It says value=0.125
